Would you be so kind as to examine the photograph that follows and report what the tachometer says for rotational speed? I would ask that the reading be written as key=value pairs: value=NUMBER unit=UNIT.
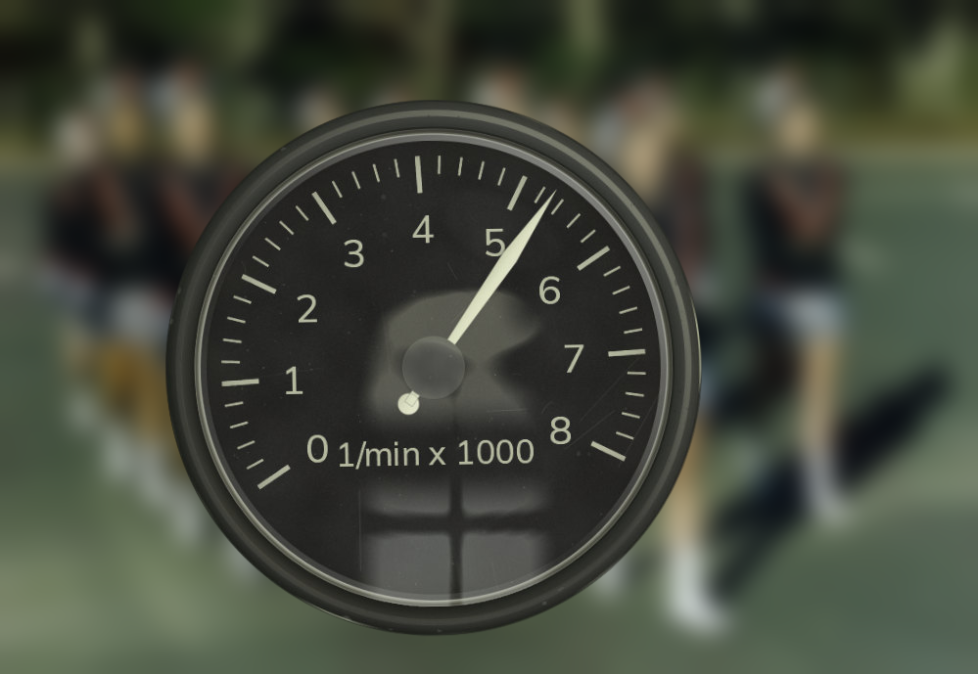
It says value=5300 unit=rpm
